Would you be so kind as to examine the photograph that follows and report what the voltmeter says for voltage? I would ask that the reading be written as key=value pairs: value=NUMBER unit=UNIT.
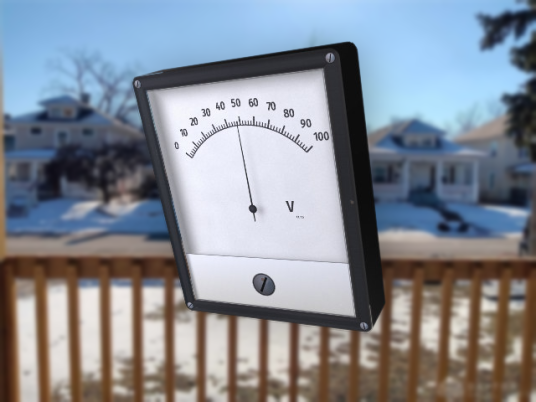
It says value=50 unit=V
